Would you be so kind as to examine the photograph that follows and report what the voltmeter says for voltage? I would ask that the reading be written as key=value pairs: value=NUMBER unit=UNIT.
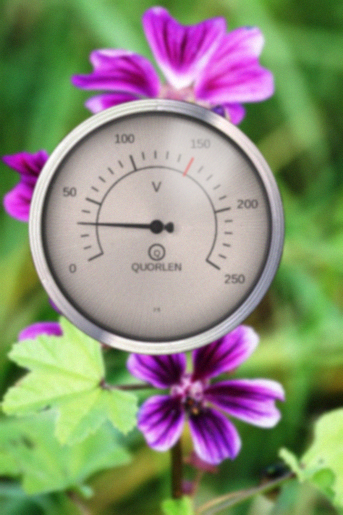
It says value=30 unit=V
